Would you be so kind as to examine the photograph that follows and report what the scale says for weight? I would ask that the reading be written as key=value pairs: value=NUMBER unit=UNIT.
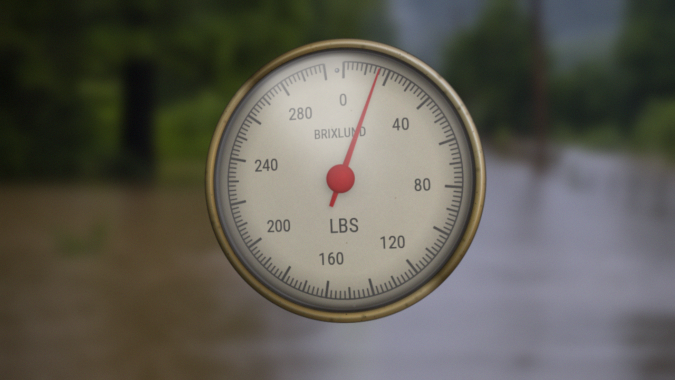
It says value=16 unit=lb
